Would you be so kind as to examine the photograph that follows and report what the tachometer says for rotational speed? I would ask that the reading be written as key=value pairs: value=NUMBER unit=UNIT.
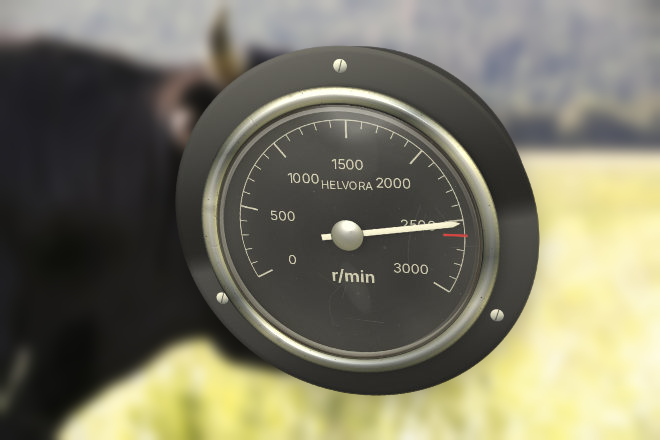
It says value=2500 unit=rpm
